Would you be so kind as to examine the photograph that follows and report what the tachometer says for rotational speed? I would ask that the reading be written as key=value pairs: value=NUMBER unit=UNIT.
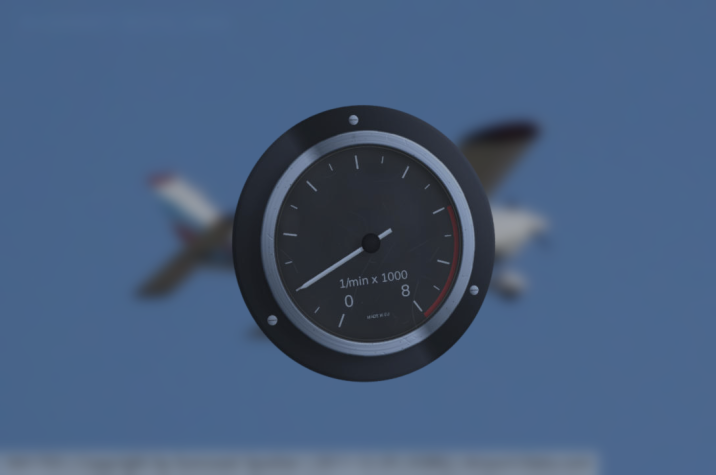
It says value=1000 unit=rpm
